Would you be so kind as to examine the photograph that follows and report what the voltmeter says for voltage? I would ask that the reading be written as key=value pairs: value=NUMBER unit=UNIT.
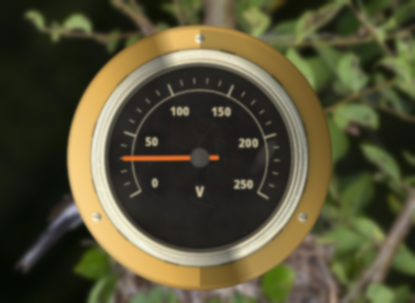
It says value=30 unit=V
